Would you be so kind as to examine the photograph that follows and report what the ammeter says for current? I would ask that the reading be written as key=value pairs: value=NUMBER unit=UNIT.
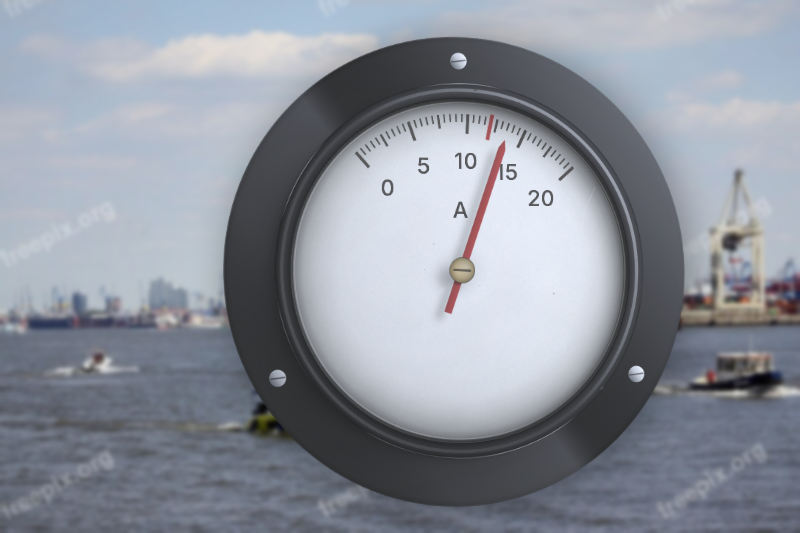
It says value=13.5 unit=A
